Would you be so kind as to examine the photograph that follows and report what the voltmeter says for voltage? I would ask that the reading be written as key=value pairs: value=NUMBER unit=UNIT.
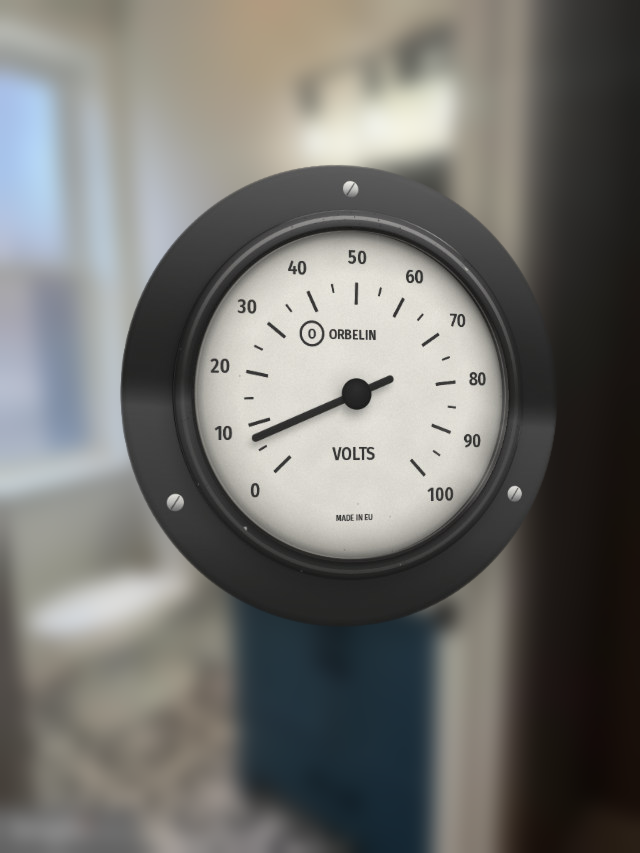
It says value=7.5 unit=V
